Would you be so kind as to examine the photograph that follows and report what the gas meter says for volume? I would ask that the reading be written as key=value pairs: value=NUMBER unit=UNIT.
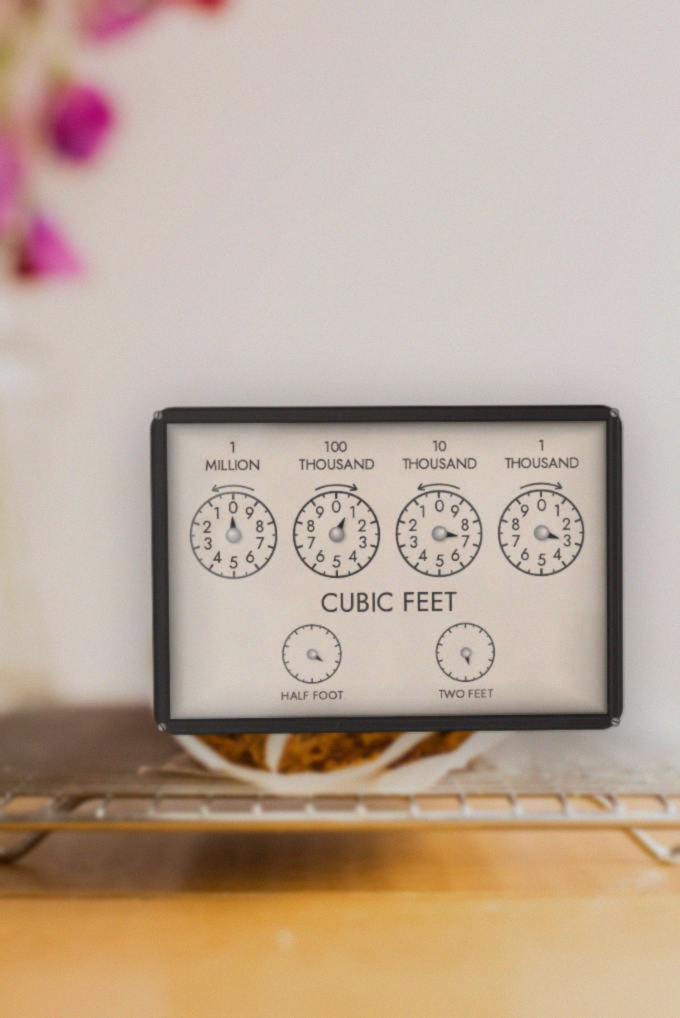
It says value=7300 unit=ft³
